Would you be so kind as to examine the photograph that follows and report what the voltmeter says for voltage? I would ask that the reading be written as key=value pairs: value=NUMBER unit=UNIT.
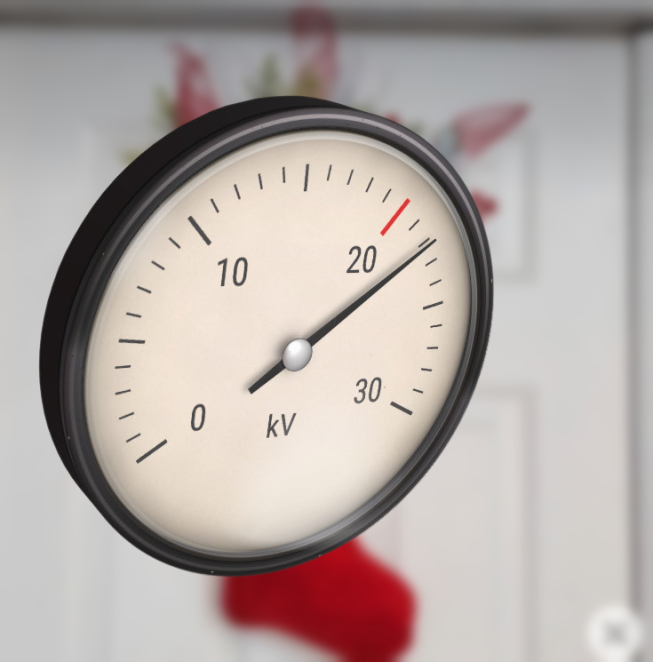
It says value=22 unit=kV
